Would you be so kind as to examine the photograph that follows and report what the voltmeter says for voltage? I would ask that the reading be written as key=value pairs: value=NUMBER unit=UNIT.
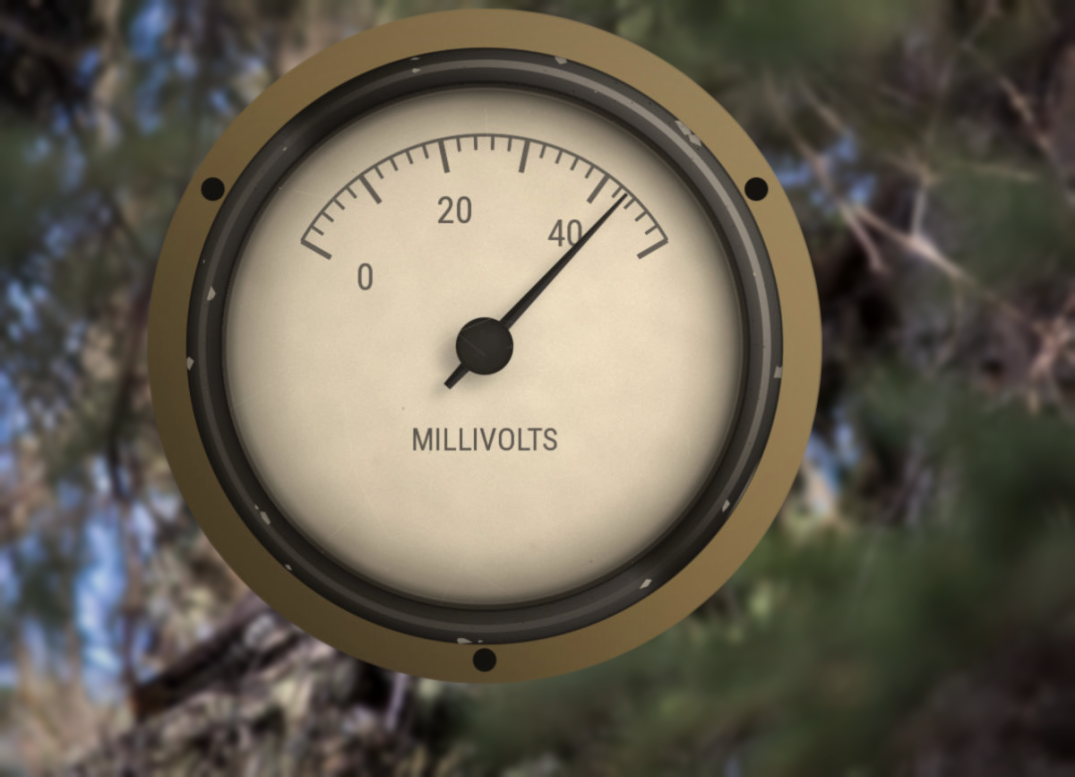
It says value=43 unit=mV
